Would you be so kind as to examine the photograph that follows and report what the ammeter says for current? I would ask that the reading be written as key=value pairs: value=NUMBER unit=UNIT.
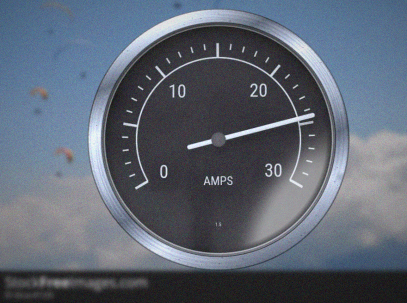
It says value=24.5 unit=A
